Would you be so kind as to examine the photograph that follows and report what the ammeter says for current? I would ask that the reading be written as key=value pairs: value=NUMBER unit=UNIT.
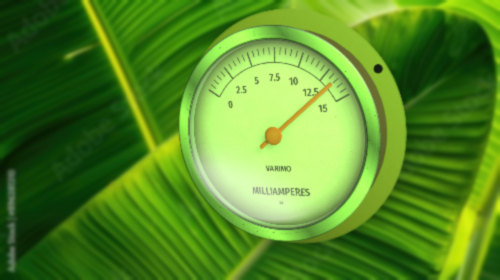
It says value=13.5 unit=mA
